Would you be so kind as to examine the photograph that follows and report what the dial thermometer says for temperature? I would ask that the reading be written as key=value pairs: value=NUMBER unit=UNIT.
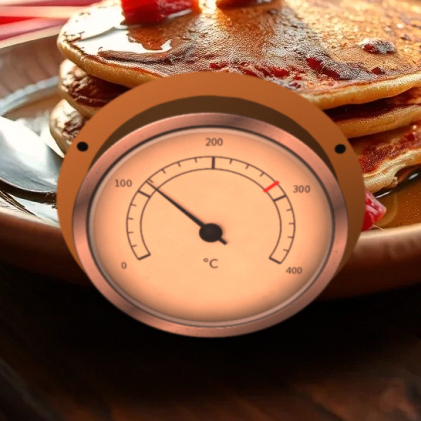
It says value=120 unit=°C
